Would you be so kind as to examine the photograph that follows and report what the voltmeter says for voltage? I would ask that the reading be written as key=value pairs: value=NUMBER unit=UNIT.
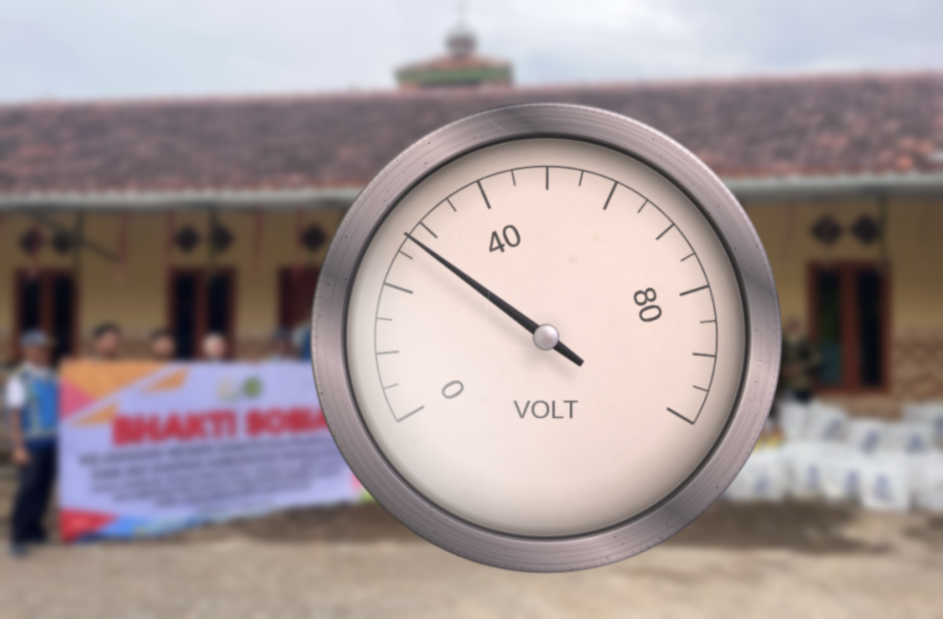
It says value=27.5 unit=V
